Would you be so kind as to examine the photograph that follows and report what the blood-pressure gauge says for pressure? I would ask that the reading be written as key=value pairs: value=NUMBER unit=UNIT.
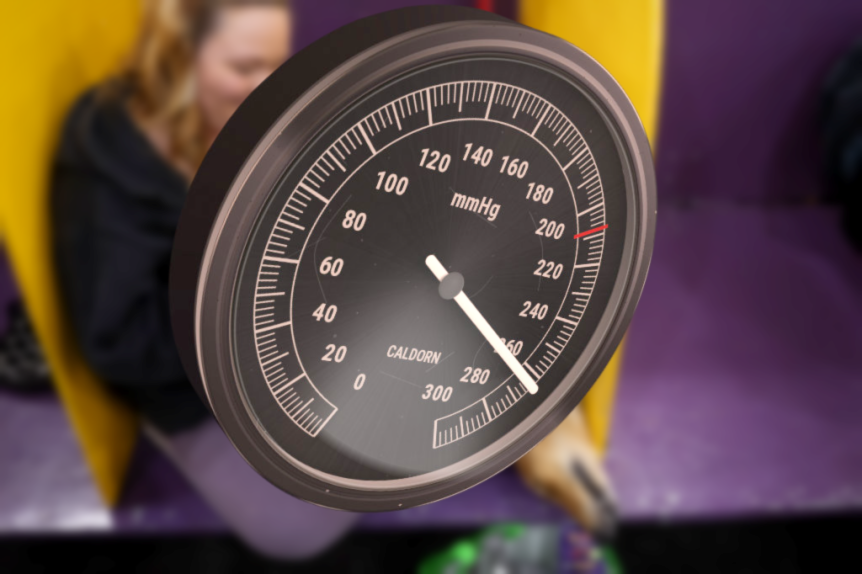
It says value=264 unit=mmHg
